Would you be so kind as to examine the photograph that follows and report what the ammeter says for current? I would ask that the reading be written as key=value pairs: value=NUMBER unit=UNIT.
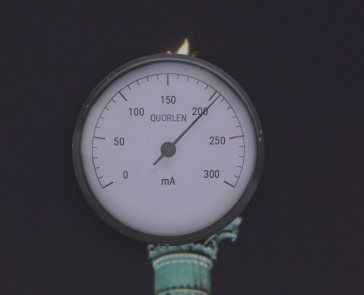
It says value=205 unit=mA
